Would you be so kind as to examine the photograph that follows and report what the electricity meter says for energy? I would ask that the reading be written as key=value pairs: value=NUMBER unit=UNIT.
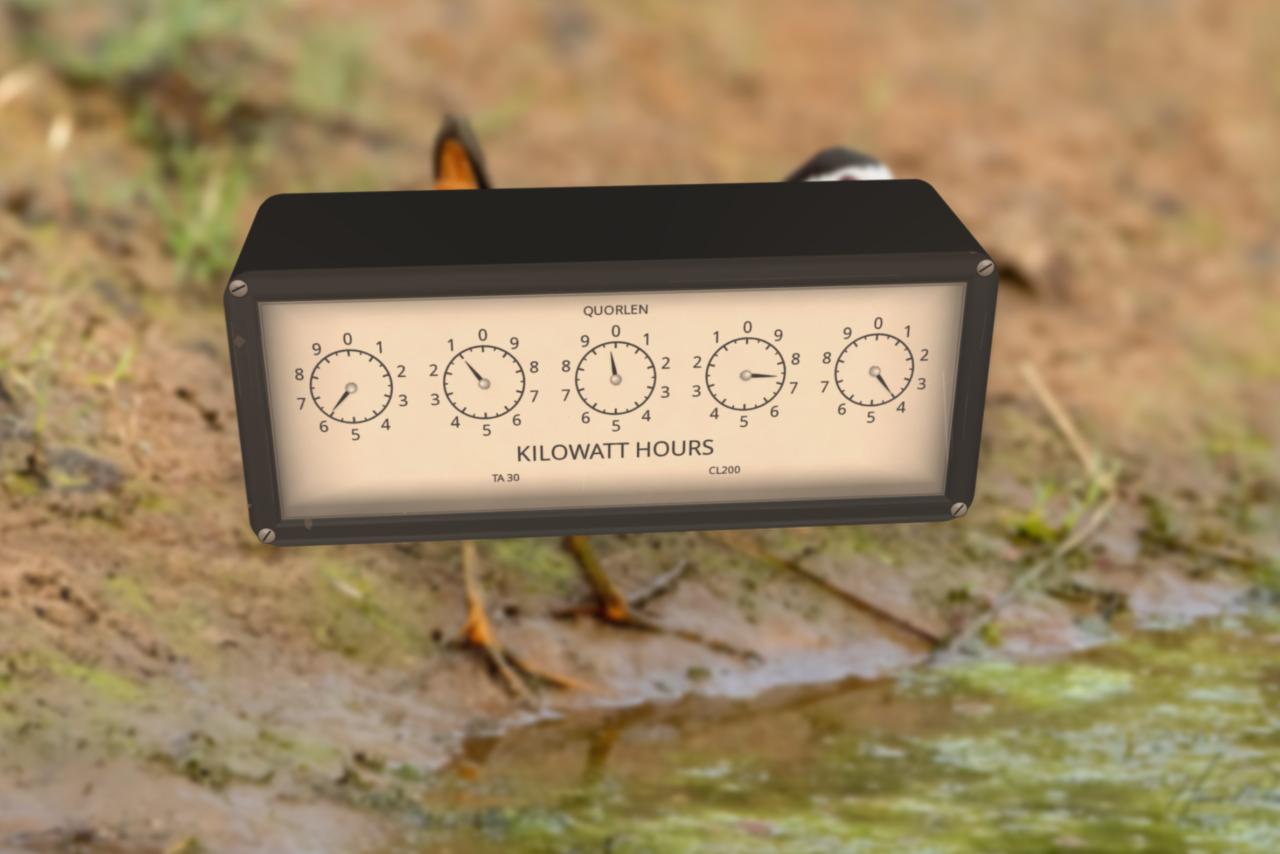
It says value=60974 unit=kWh
